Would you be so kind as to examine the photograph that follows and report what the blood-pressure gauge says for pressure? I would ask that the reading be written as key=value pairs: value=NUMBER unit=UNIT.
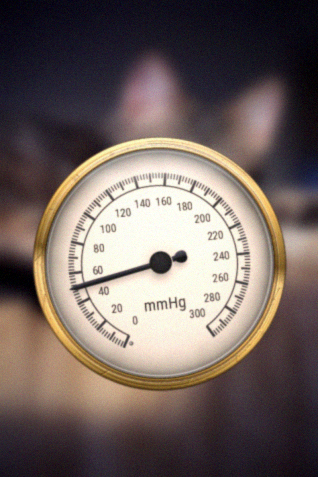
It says value=50 unit=mmHg
